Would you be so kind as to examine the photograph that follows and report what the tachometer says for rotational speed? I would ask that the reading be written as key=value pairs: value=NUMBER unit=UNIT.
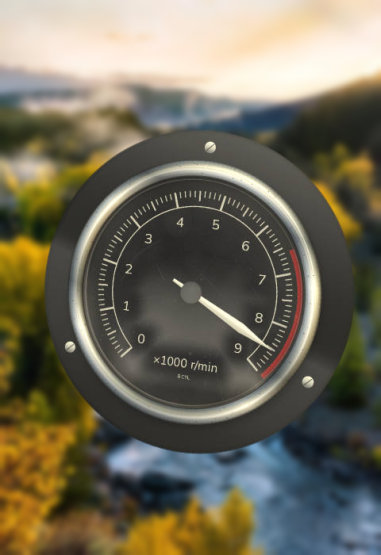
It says value=8500 unit=rpm
